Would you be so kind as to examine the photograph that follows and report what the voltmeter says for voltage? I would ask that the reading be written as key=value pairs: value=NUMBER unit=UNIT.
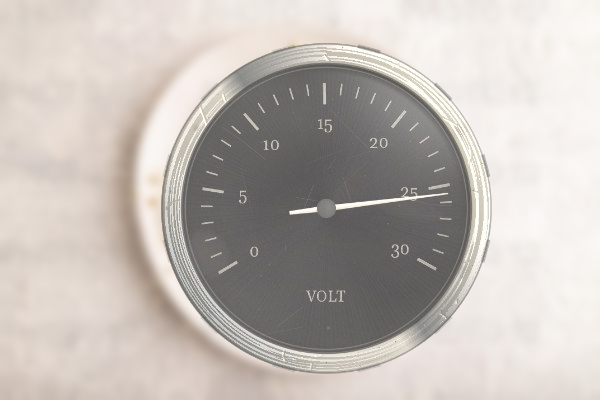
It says value=25.5 unit=V
